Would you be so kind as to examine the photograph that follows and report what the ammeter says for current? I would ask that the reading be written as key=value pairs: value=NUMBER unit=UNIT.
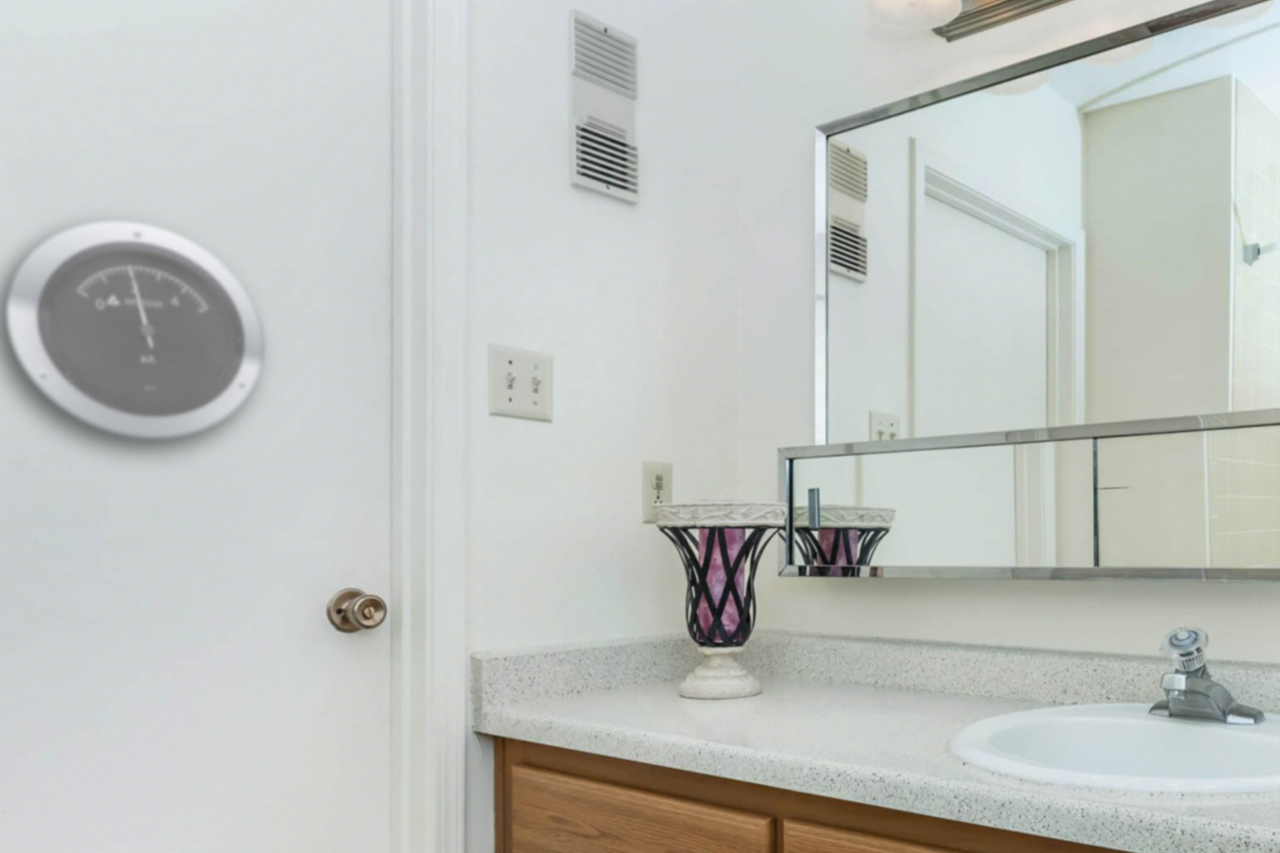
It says value=2 unit=kA
